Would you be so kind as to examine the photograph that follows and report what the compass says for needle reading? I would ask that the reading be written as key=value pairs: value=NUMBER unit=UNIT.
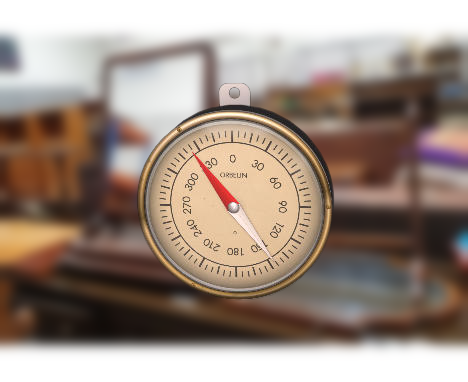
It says value=325 unit=°
